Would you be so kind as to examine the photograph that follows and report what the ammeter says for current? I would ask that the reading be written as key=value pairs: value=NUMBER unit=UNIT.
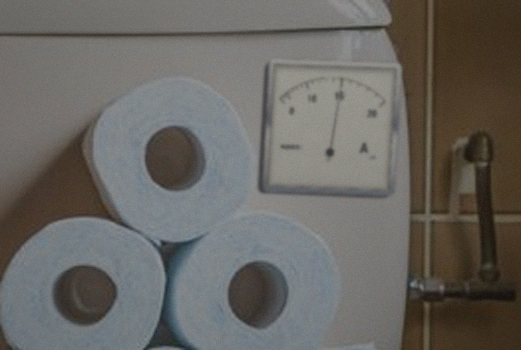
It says value=15 unit=A
